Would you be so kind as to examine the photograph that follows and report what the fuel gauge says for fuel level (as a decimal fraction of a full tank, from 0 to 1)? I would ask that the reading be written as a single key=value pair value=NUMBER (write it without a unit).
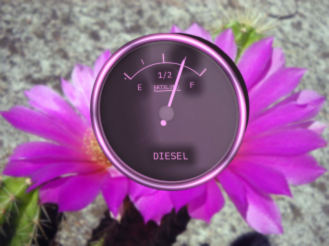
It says value=0.75
